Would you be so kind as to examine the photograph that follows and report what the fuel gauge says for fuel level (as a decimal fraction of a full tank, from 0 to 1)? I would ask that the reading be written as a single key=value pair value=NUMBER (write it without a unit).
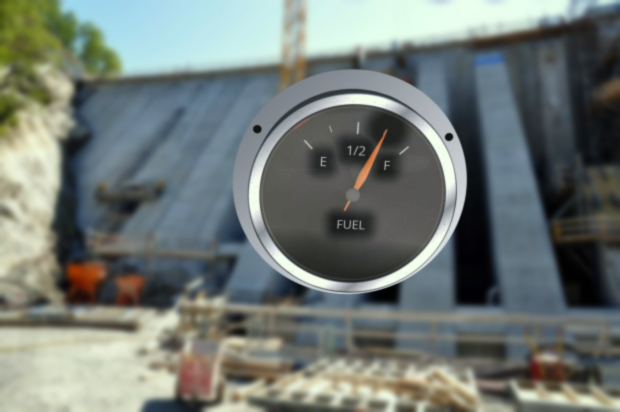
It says value=0.75
